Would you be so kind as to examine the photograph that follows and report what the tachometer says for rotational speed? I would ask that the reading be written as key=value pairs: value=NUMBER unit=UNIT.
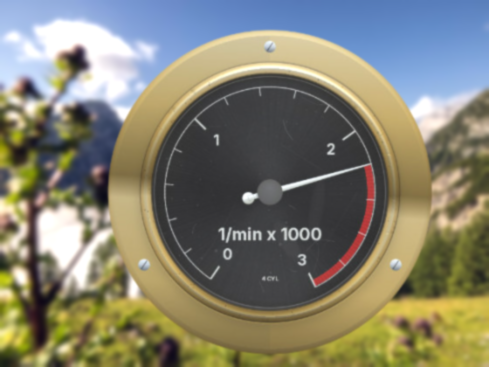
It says value=2200 unit=rpm
